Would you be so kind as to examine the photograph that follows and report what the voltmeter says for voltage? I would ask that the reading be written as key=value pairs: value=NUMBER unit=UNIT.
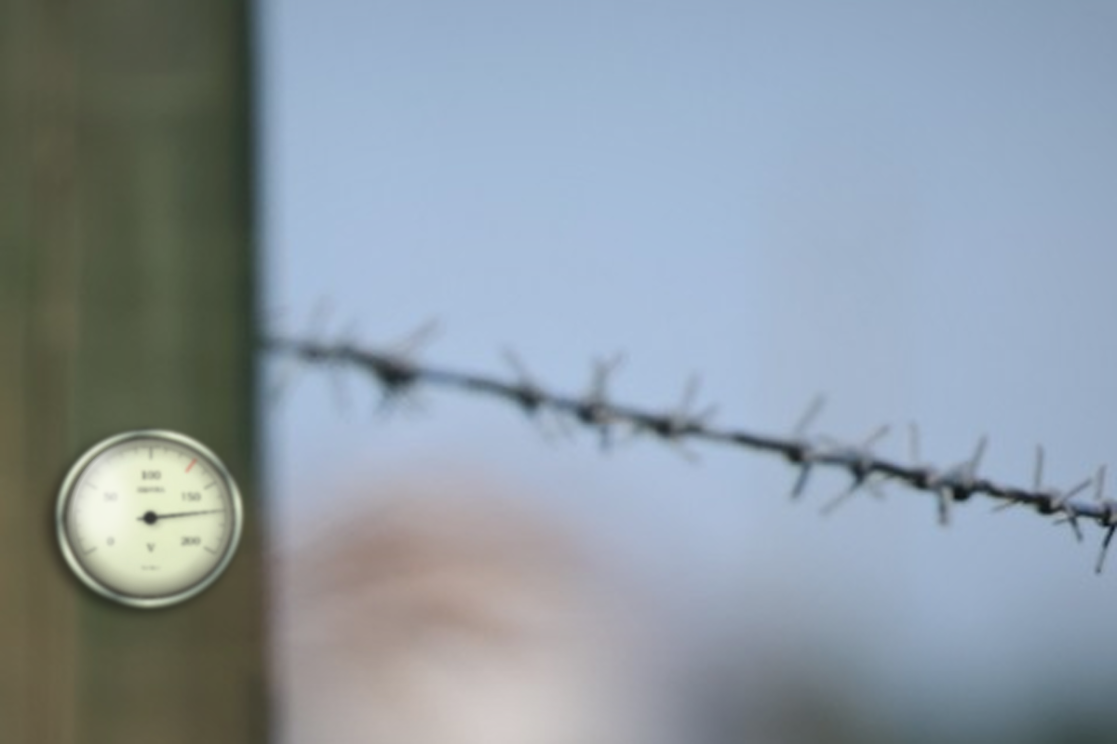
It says value=170 unit=V
